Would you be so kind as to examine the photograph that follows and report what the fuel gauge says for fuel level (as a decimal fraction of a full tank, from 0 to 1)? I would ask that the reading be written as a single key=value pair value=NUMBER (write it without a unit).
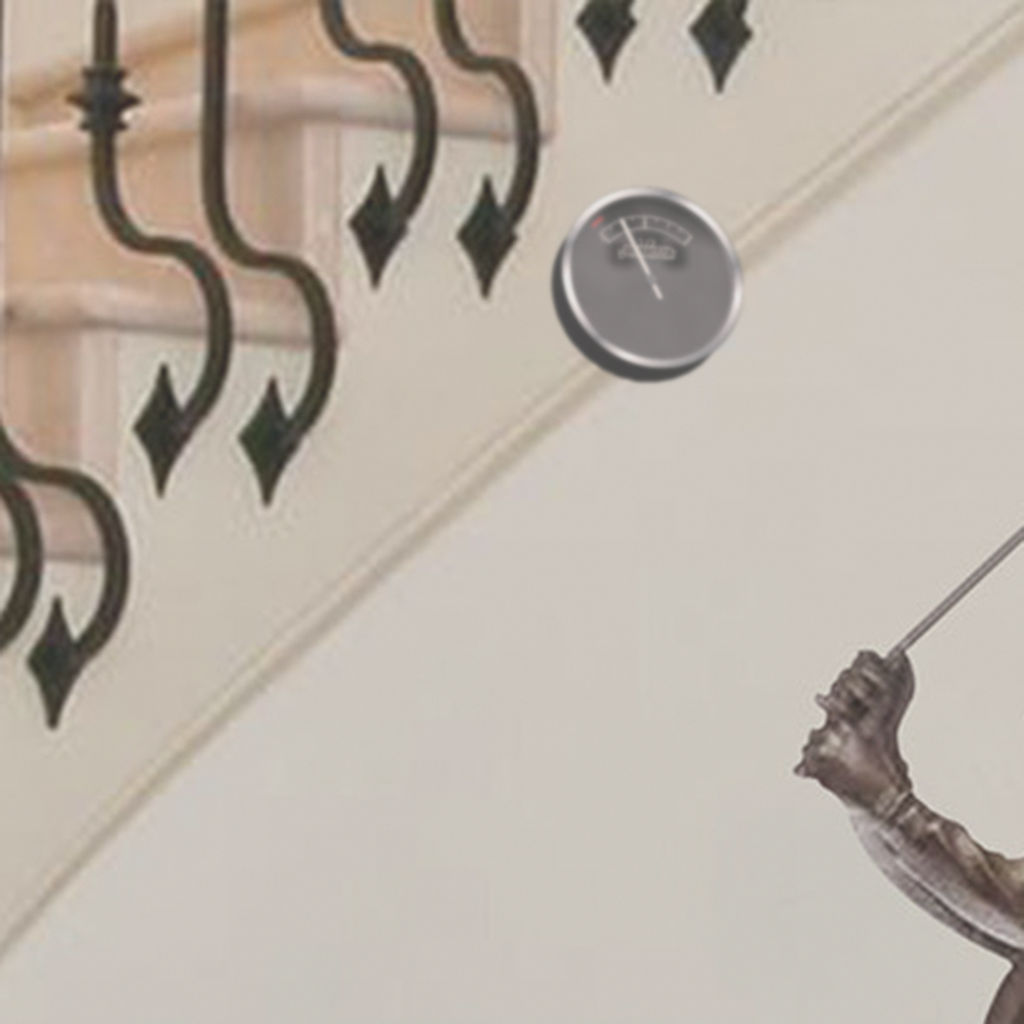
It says value=0.25
